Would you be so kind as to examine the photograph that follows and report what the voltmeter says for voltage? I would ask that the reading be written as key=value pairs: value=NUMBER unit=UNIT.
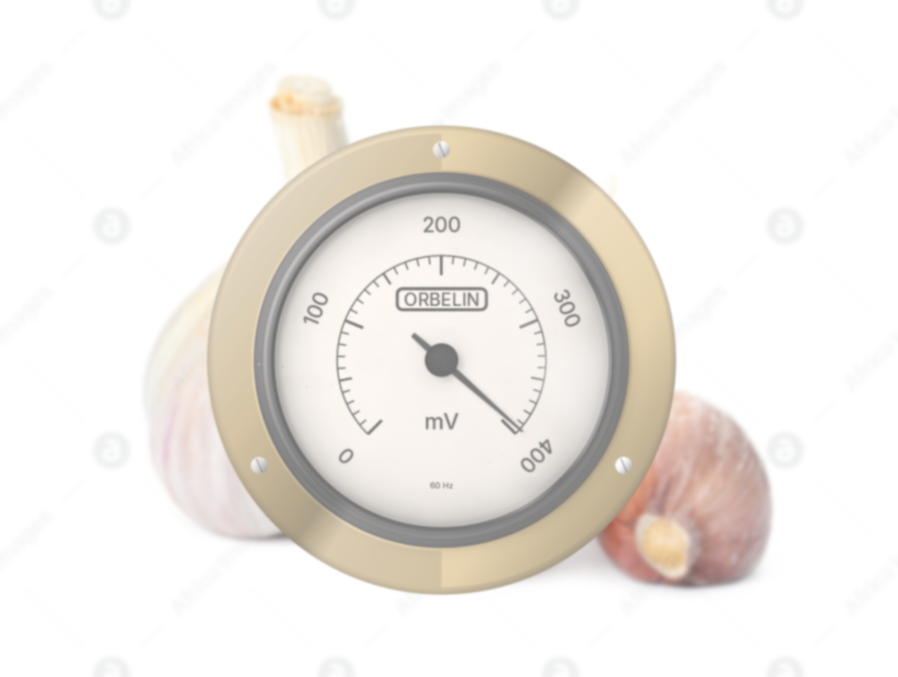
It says value=395 unit=mV
